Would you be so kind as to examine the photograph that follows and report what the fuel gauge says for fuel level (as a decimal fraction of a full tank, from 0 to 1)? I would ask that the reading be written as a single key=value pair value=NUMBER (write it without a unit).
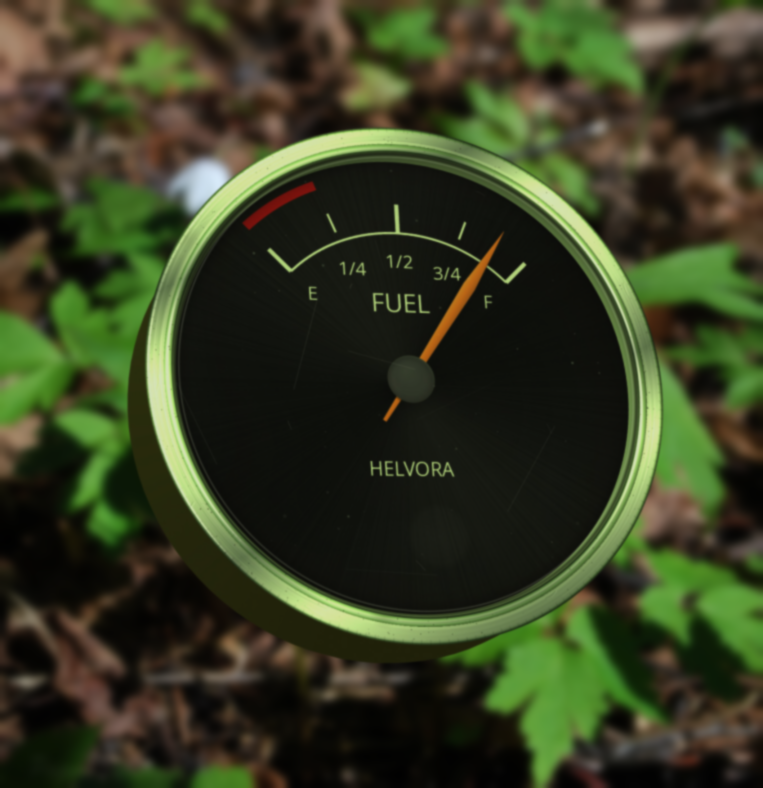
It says value=0.875
